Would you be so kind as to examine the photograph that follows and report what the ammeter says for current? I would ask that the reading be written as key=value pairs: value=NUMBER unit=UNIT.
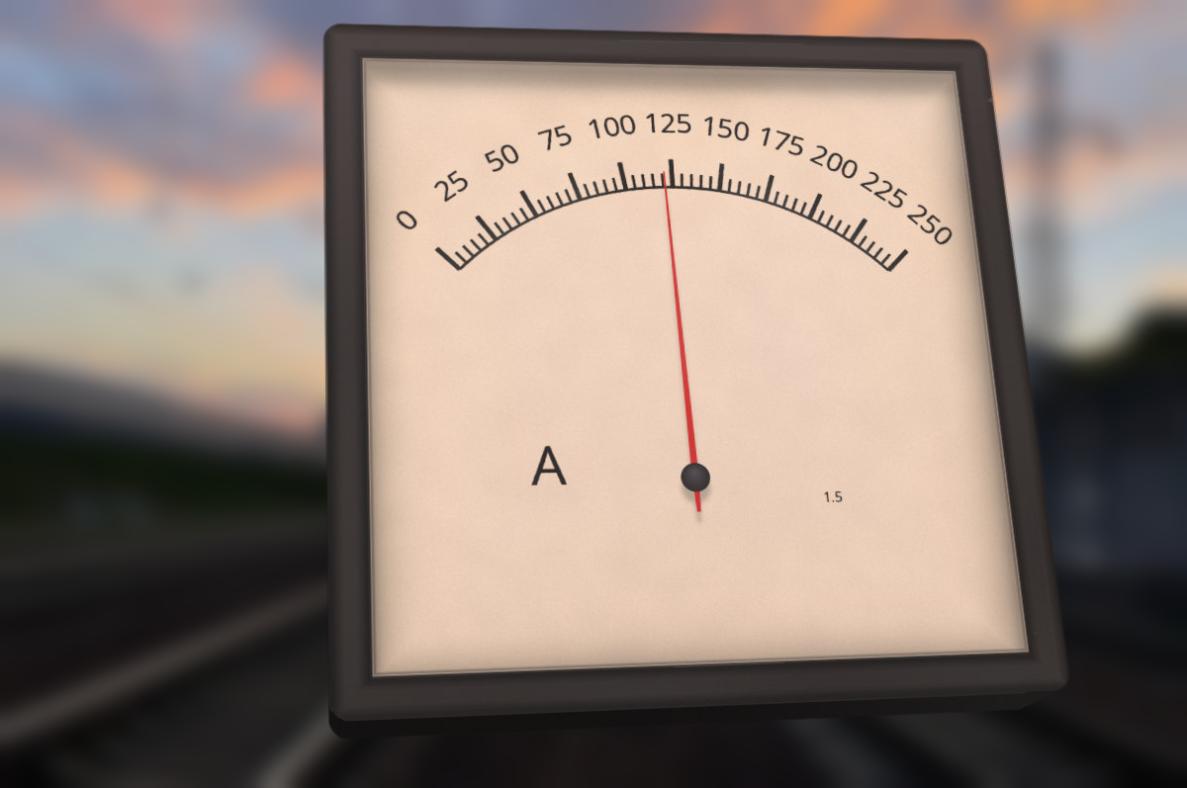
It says value=120 unit=A
